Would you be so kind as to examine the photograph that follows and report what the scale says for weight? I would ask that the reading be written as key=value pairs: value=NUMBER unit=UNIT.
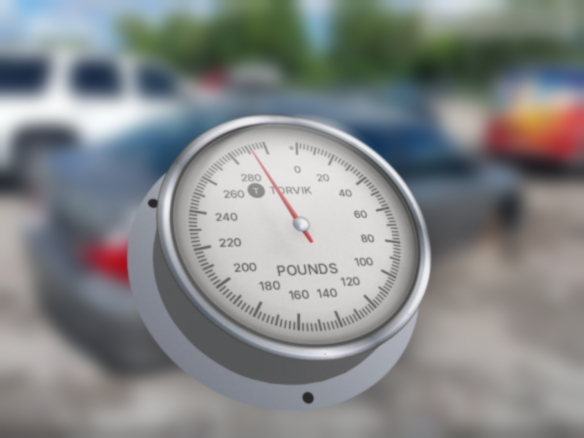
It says value=290 unit=lb
